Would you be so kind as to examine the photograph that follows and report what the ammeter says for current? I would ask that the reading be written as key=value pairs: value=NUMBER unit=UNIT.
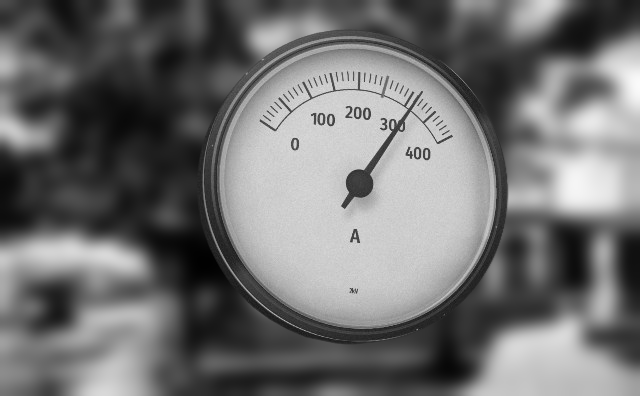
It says value=310 unit=A
